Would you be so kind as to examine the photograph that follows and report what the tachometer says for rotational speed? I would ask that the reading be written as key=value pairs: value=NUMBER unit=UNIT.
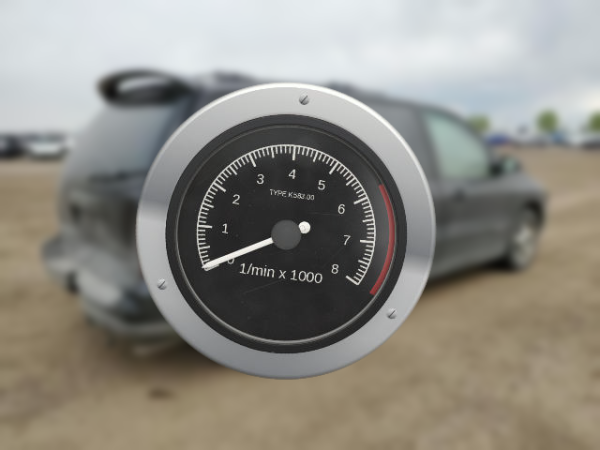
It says value=100 unit=rpm
